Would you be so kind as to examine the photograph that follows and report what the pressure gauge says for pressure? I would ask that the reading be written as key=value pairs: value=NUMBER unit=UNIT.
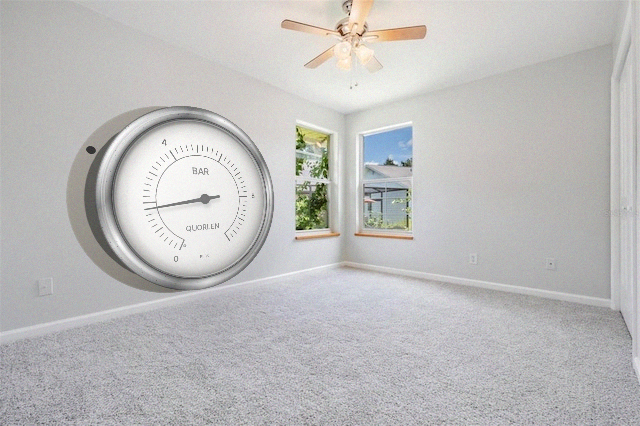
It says value=1.8 unit=bar
